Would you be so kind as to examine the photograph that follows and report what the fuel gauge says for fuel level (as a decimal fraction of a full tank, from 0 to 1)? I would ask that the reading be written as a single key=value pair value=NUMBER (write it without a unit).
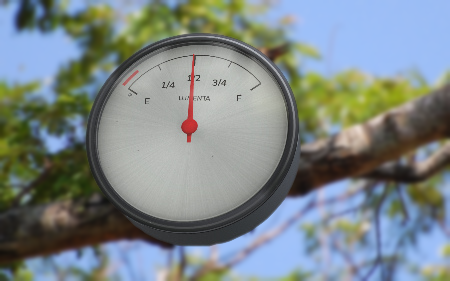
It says value=0.5
